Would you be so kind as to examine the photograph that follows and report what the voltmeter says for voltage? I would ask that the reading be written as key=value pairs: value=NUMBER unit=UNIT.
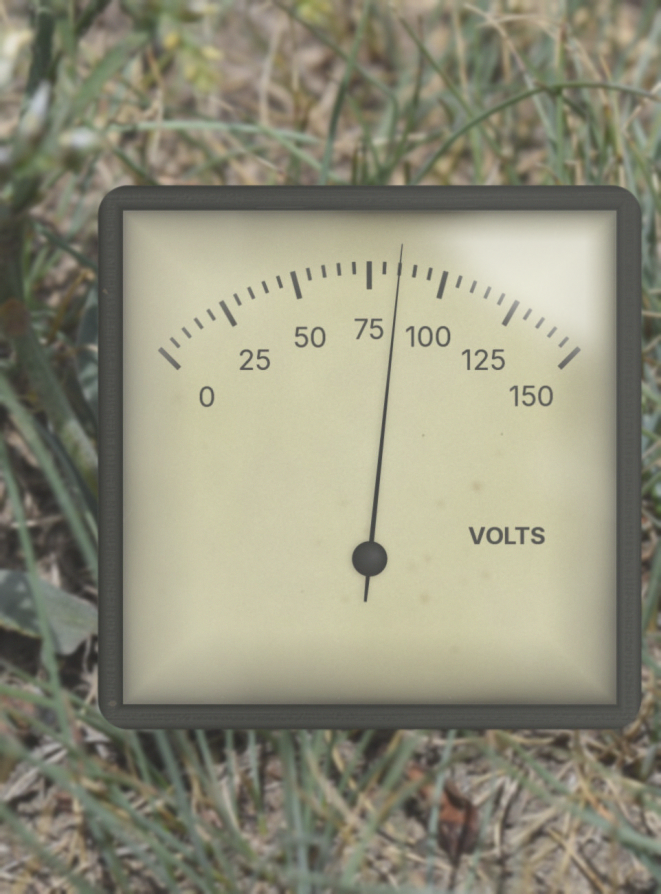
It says value=85 unit=V
